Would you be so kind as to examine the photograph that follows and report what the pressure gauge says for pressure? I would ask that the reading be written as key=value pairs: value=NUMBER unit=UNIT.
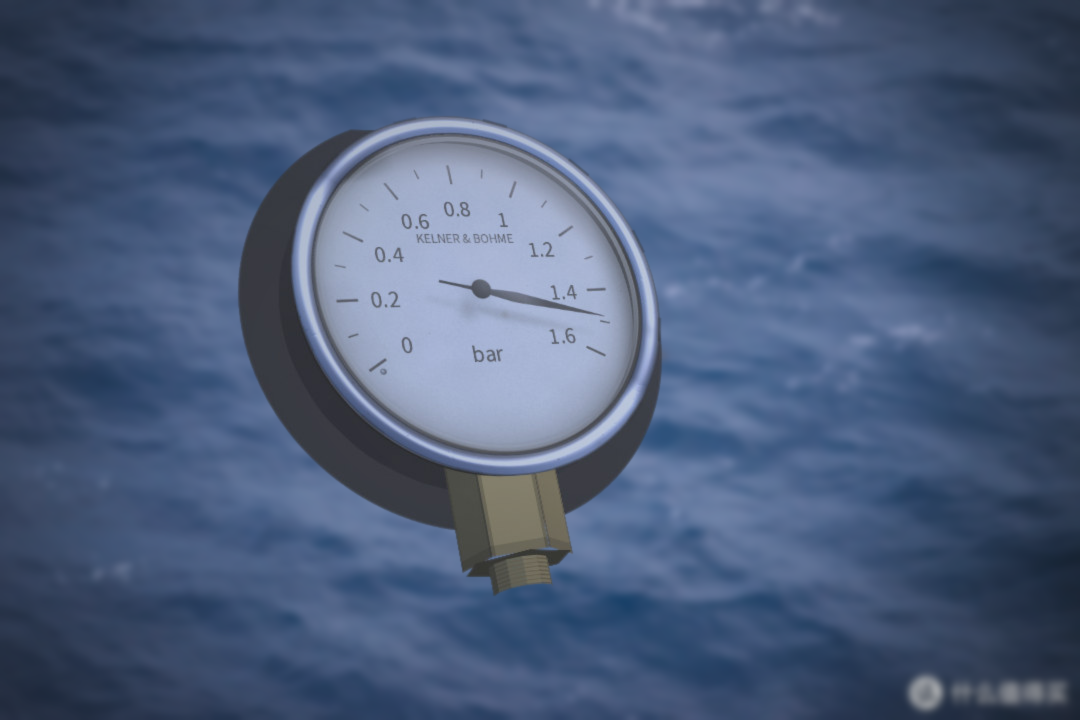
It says value=1.5 unit=bar
